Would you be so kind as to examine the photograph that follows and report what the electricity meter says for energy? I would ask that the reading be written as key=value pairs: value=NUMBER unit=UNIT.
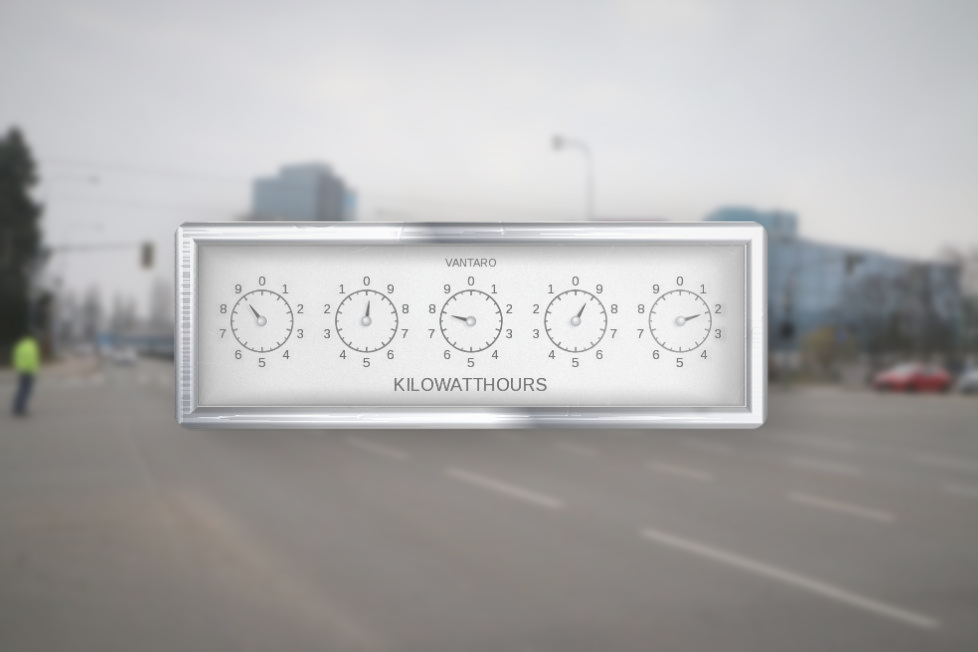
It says value=89792 unit=kWh
